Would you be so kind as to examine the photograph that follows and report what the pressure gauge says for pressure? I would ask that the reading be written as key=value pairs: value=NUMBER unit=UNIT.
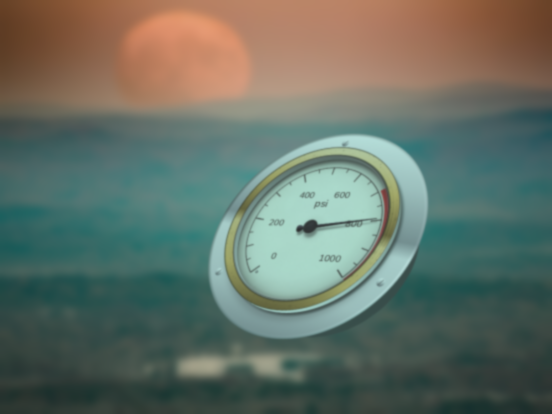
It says value=800 unit=psi
